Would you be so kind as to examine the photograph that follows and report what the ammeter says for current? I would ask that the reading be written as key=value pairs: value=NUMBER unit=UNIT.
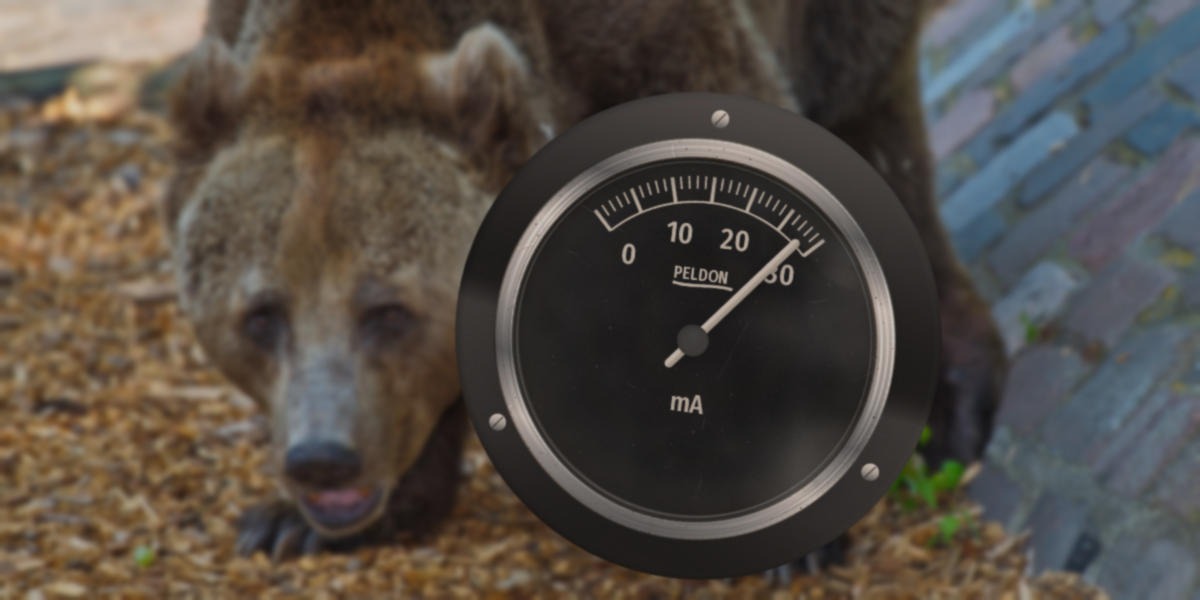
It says value=28 unit=mA
